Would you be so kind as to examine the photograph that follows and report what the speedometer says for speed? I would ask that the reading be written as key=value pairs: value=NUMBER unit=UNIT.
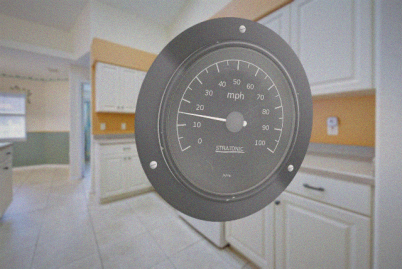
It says value=15 unit=mph
